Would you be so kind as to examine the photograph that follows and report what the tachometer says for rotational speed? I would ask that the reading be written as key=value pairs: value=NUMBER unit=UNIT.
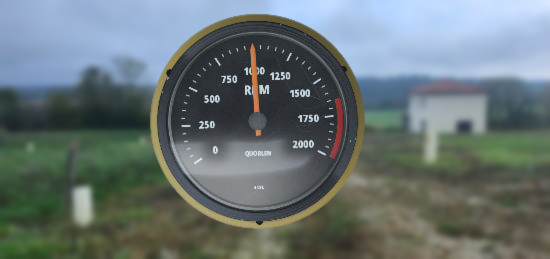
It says value=1000 unit=rpm
